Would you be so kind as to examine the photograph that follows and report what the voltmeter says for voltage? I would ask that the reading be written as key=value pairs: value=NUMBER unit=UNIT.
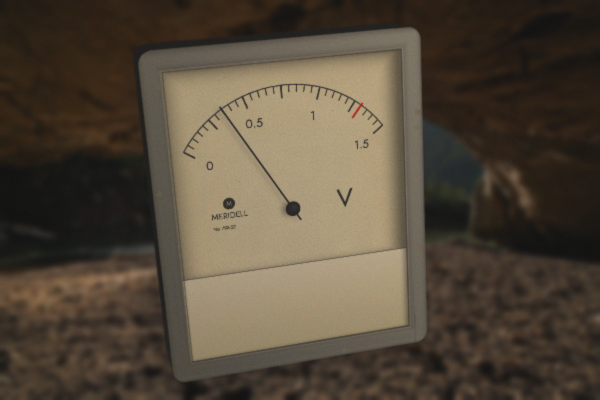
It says value=0.35 unit=V
